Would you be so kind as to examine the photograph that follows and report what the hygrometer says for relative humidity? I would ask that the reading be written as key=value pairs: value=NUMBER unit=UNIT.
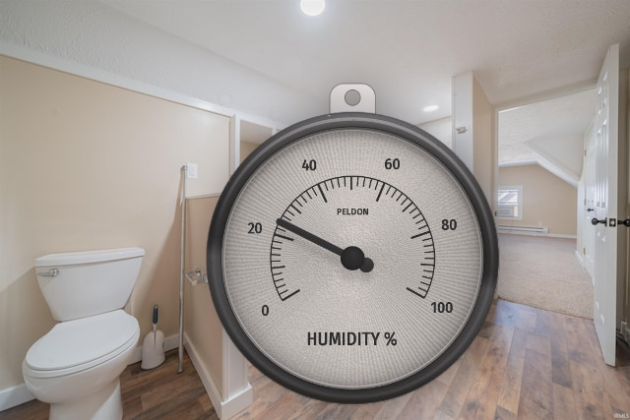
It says value=24 unit=%
